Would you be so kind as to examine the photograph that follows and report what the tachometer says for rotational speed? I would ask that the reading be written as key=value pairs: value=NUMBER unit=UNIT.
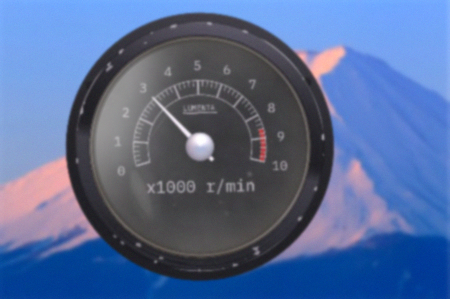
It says value=3000 unit=rpm
